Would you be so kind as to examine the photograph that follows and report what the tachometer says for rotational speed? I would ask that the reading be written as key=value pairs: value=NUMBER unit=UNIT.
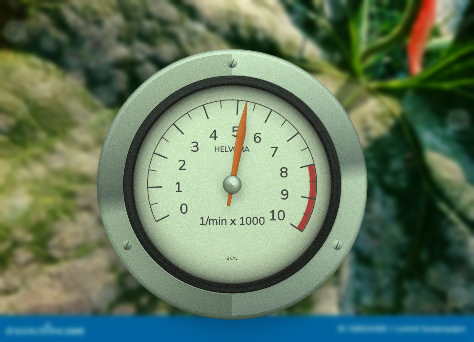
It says value=5250 unit=rpm
